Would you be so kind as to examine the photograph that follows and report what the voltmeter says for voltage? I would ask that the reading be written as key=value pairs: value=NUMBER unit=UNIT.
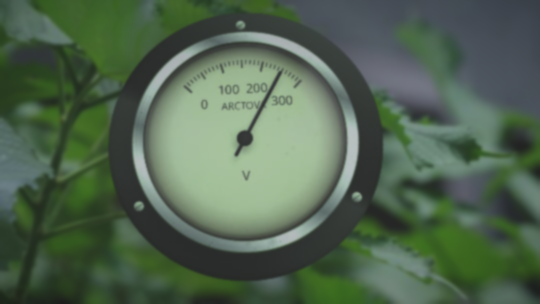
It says value=250 unit=V
